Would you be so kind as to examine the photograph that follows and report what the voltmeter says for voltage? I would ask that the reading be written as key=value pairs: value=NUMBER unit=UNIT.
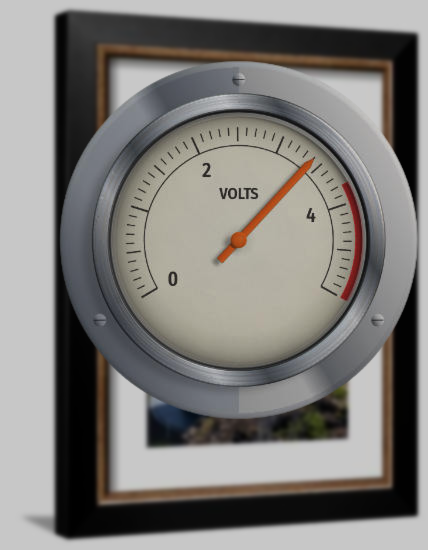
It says value=3.4 unit=V
